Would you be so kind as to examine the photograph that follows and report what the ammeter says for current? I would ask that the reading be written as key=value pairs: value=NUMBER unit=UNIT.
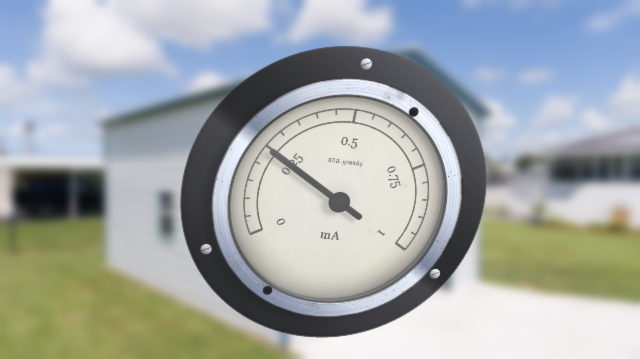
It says value=0.25 unit=mA
